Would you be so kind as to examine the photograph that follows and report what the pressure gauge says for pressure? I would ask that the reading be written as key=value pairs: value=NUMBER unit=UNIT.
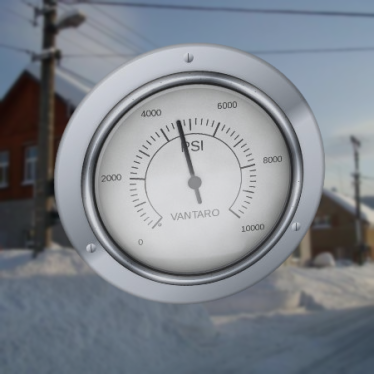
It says value=4600 unit=psi
